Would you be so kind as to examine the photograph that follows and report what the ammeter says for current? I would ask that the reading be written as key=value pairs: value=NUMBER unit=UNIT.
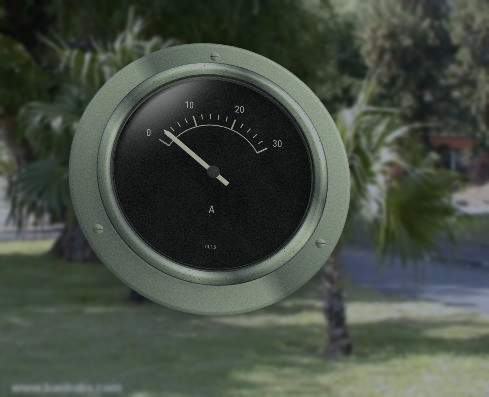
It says value=2 unit=A
